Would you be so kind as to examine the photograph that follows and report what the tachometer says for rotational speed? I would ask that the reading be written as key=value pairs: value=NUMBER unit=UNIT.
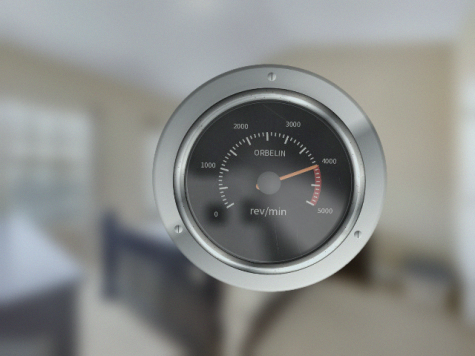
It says value=4000 unit=rpm
